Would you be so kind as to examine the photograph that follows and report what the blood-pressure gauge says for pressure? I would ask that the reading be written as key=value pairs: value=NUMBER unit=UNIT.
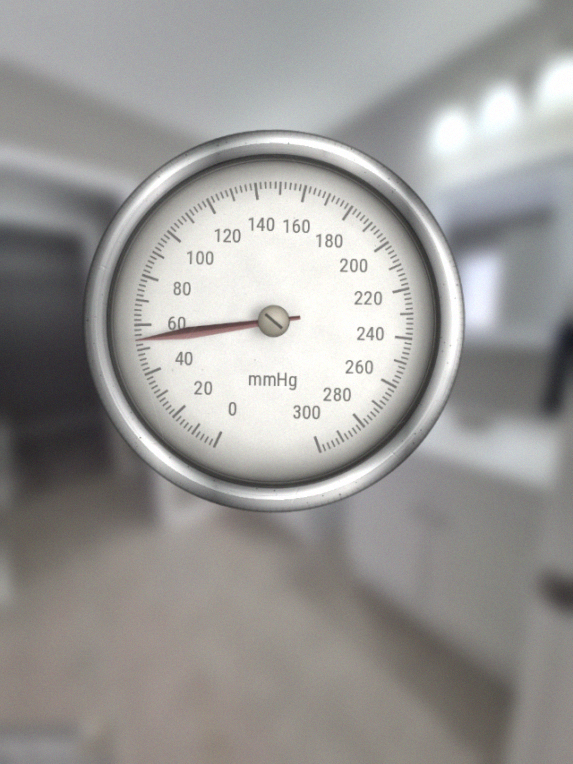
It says value=54 unit=mmHg
